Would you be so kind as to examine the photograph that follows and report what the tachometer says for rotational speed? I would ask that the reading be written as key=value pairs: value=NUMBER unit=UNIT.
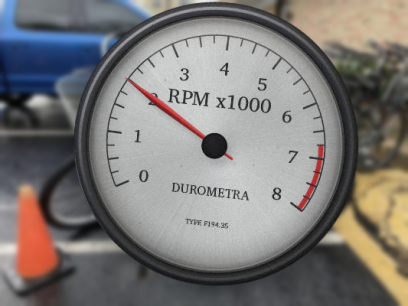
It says value=2000 unit=rpm
